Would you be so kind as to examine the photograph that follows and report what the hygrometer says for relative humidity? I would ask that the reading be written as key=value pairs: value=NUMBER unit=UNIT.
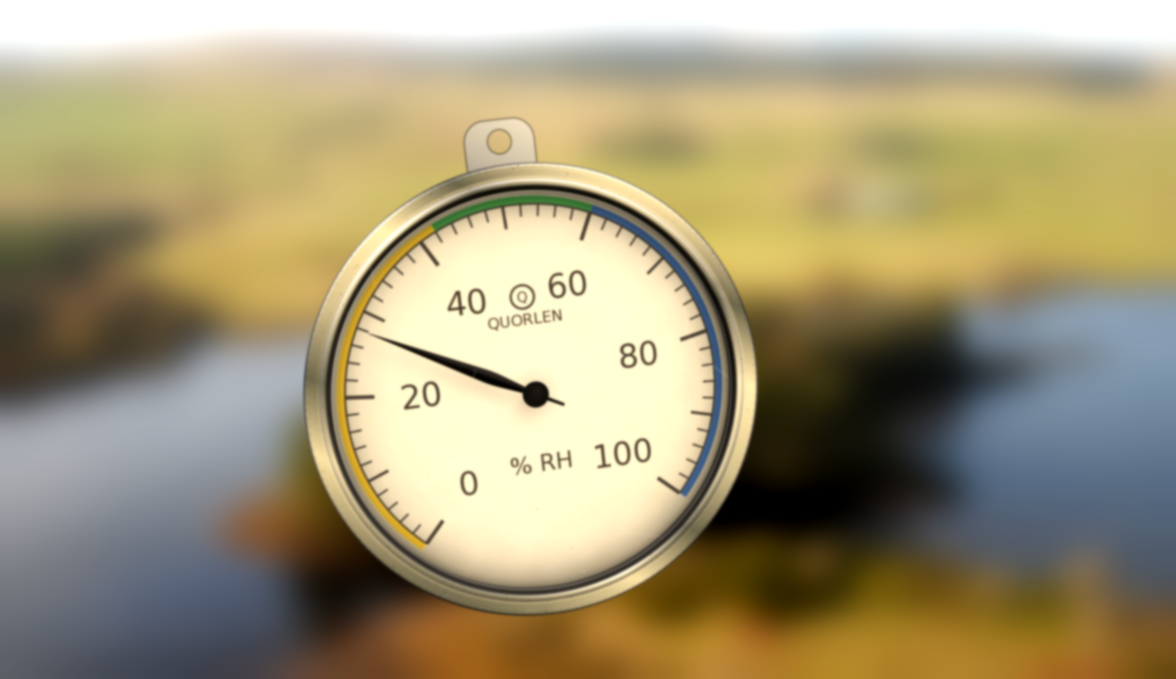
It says value=28 unit=%
